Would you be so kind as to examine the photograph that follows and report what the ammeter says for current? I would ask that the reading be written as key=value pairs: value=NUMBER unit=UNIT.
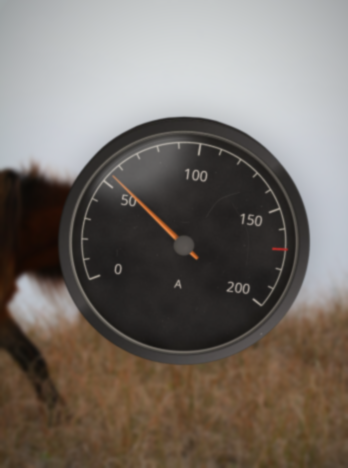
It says value=55 unit=A
